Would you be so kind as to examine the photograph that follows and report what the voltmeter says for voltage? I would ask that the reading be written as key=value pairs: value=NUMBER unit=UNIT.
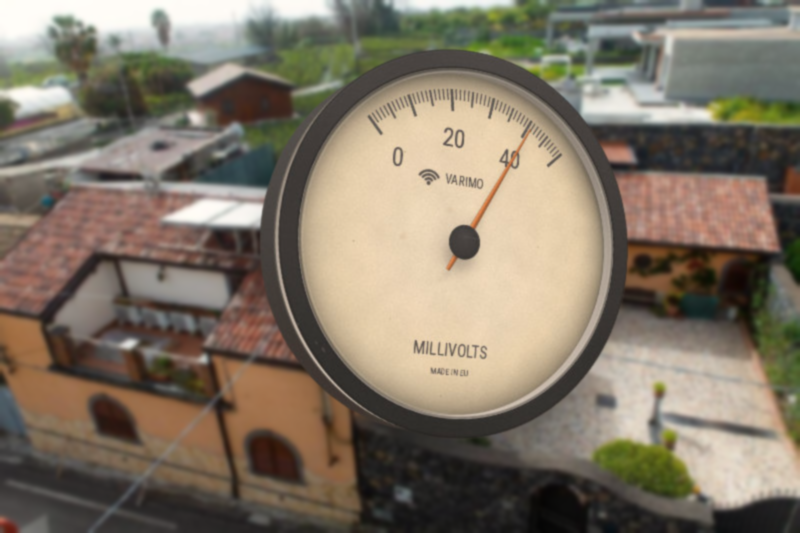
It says value=40 unit=mV
